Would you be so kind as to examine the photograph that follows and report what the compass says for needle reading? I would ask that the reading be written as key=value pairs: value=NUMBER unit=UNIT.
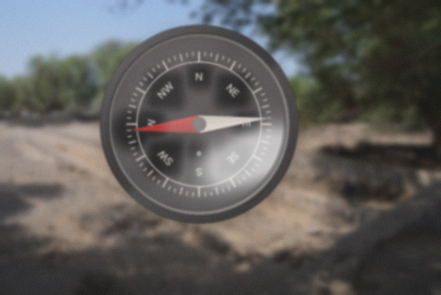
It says value=265 unit=°
